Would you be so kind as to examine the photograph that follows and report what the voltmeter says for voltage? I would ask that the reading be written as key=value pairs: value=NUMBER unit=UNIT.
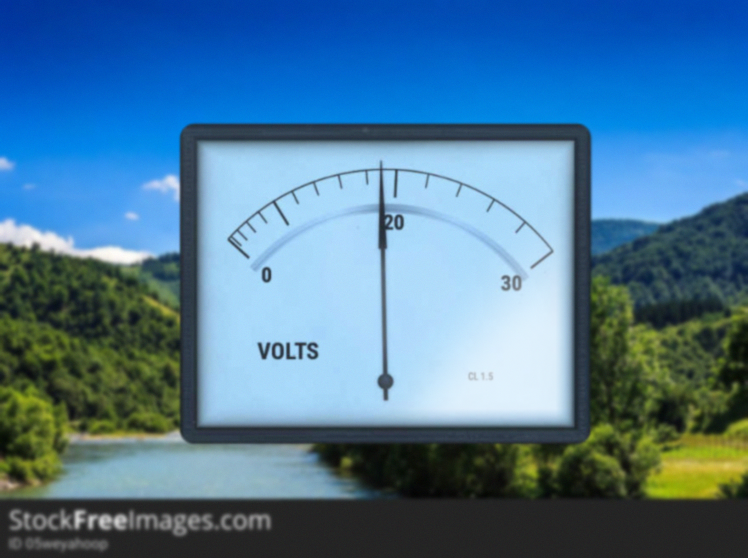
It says value=19 unit=V
